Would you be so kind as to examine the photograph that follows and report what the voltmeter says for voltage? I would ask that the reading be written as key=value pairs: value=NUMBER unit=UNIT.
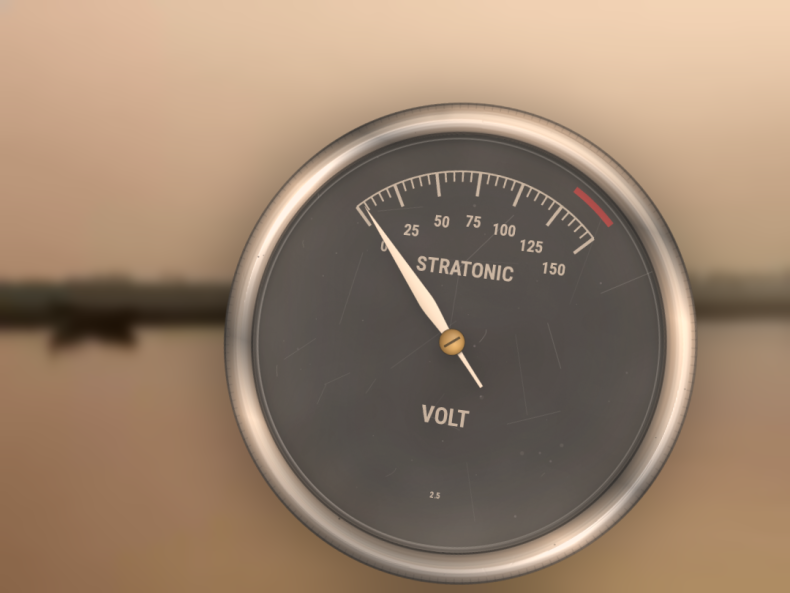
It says value=5 unit=V
